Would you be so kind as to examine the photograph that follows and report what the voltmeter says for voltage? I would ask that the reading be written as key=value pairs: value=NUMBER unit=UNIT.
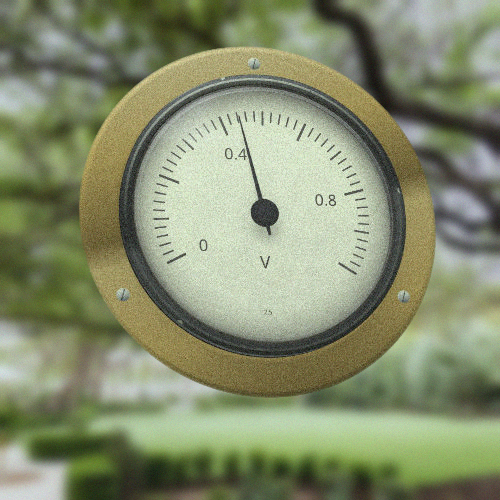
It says value=0.44 unit=V
